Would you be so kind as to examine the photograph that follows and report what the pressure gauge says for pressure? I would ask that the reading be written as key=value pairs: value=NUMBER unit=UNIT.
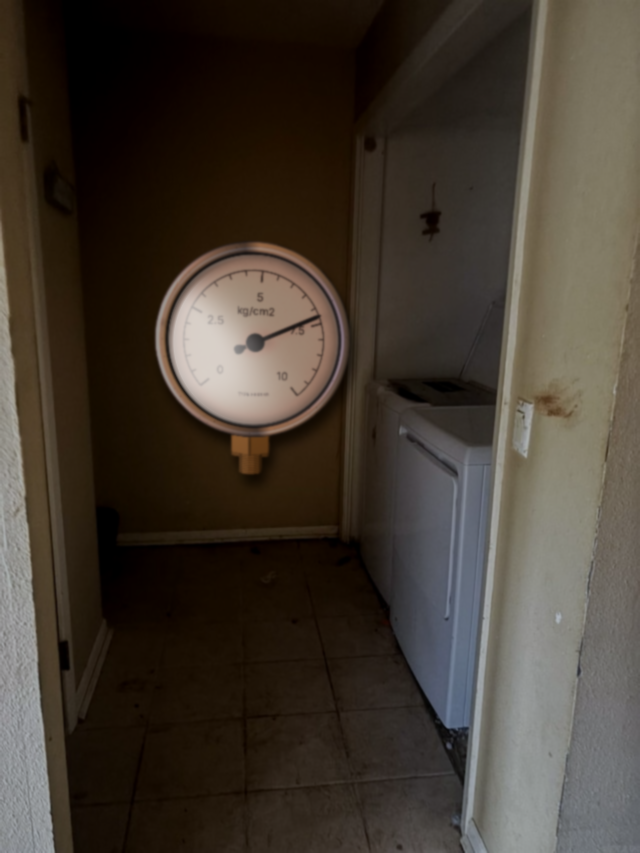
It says value=7.25 unit=kg/cm²
